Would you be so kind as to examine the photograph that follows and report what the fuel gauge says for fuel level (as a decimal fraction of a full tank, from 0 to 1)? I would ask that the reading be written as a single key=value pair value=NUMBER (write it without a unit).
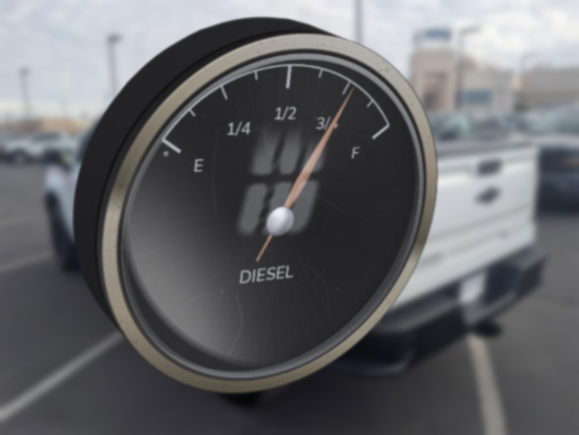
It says value=0.75
